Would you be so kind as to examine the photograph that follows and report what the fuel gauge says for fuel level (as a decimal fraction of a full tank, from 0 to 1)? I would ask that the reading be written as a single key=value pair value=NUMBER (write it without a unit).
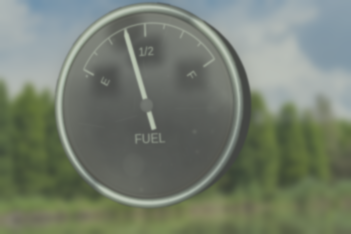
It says value=0.375
